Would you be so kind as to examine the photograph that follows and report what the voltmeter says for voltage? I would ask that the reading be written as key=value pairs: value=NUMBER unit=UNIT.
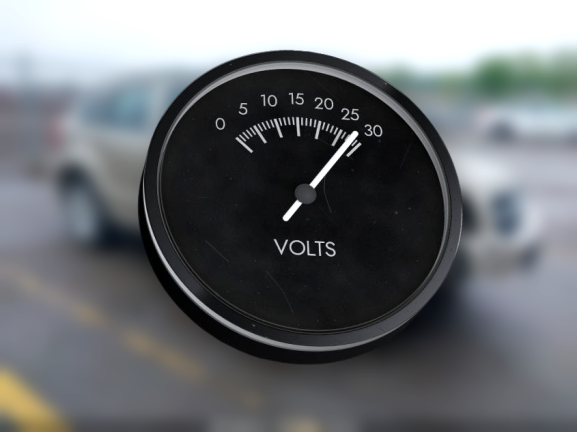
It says value=28 unit=V
